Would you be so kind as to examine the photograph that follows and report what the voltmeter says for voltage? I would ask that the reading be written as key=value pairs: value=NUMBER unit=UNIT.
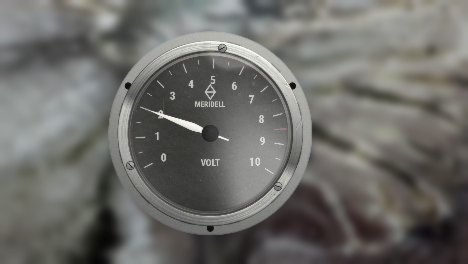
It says value=2 unit=V
